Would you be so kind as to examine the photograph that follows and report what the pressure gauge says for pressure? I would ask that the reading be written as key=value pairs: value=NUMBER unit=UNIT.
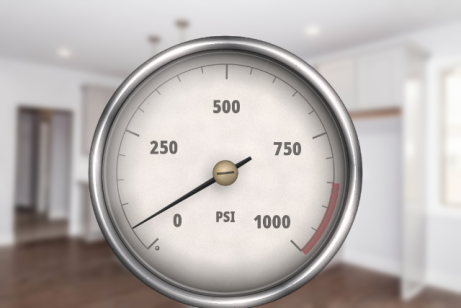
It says value=50 unit=psi
